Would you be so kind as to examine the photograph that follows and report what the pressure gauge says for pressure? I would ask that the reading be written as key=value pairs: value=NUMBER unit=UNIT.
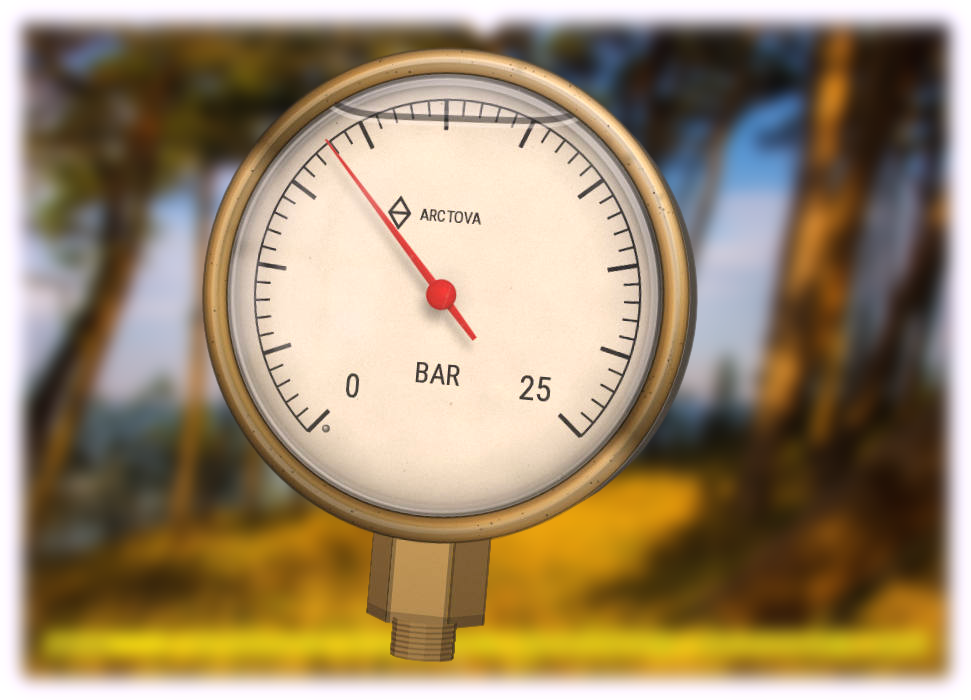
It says value=9 unit=bar
